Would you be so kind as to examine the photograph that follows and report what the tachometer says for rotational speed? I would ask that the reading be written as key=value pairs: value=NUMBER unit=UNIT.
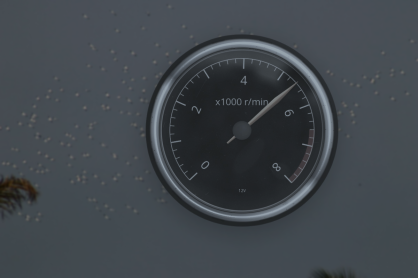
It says value=5400 unit=rpm
